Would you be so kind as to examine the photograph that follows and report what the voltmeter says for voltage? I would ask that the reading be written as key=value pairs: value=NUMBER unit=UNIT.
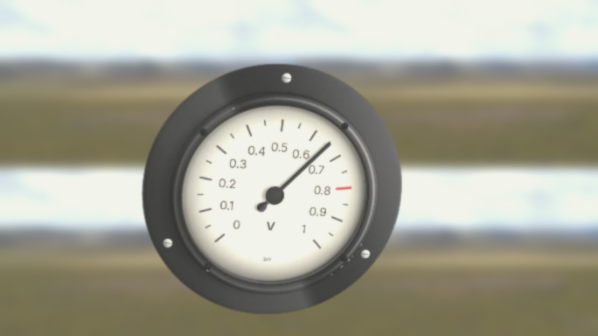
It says value=0.65 unit=V
